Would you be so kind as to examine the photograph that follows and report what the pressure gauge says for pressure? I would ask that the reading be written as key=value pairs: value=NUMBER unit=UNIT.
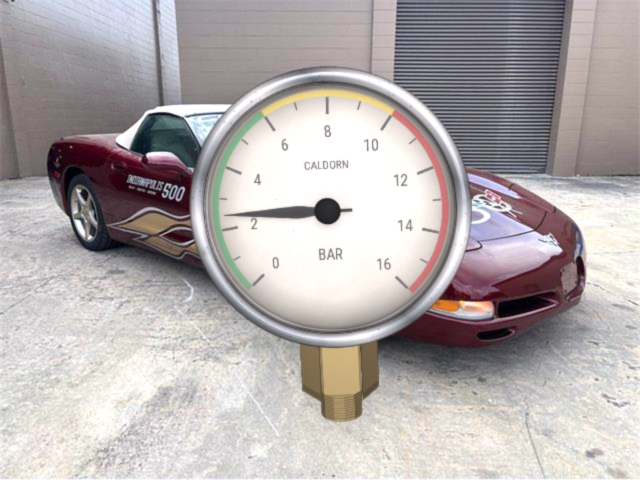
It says value=2.5 unit=bar
